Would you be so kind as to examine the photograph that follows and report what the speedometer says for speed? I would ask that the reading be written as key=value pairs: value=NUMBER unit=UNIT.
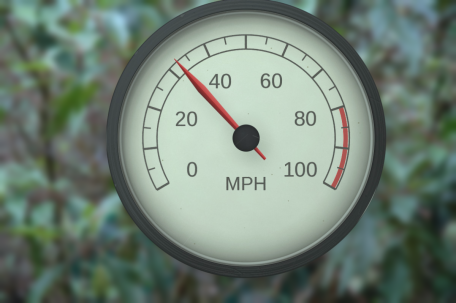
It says value=32.5 unit=mph
